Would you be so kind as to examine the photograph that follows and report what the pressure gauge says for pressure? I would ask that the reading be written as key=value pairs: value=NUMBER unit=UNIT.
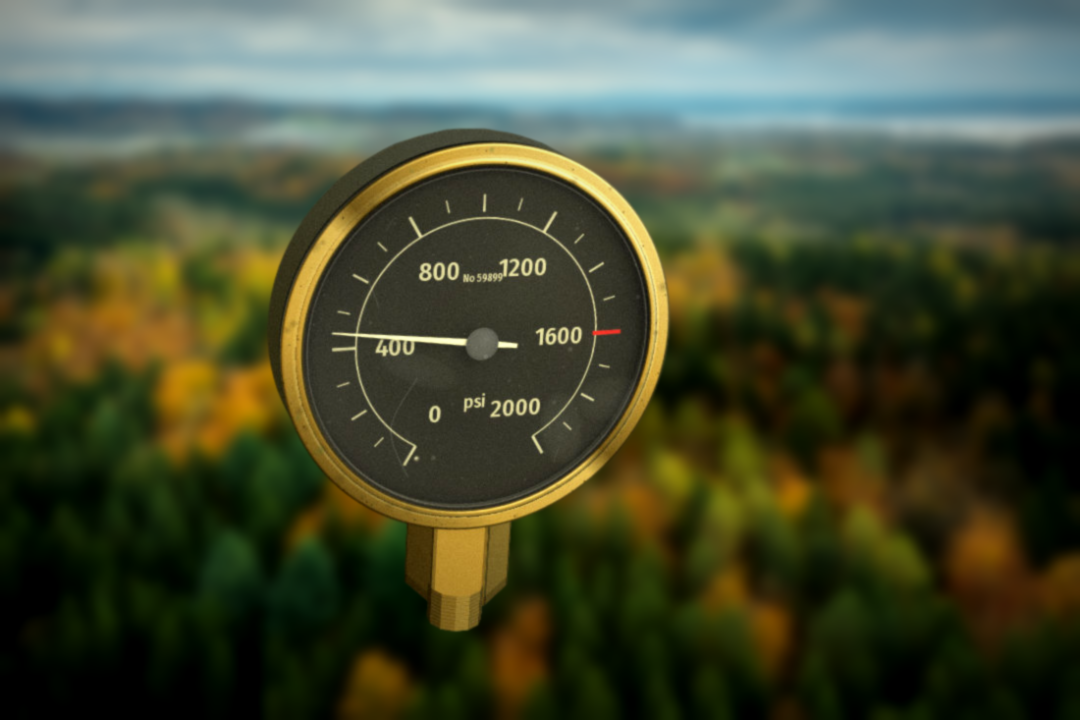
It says value=450 unit=psi
